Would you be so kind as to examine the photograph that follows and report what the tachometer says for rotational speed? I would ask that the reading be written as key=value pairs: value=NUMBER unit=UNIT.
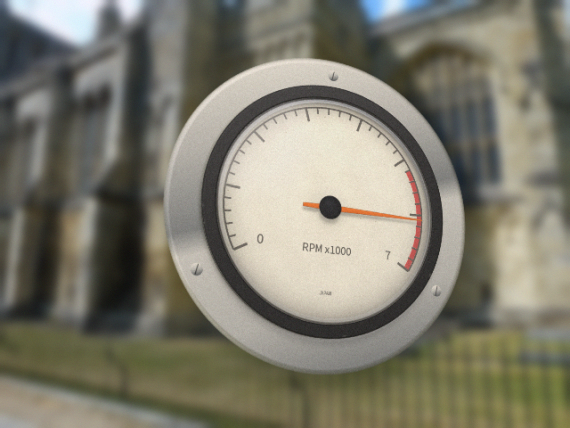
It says value=6100 unit=rpm
